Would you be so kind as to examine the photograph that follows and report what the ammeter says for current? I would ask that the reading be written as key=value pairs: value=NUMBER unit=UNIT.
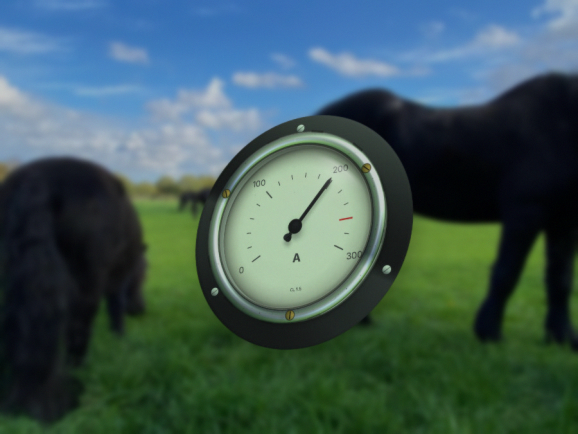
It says value=200 unit=A
